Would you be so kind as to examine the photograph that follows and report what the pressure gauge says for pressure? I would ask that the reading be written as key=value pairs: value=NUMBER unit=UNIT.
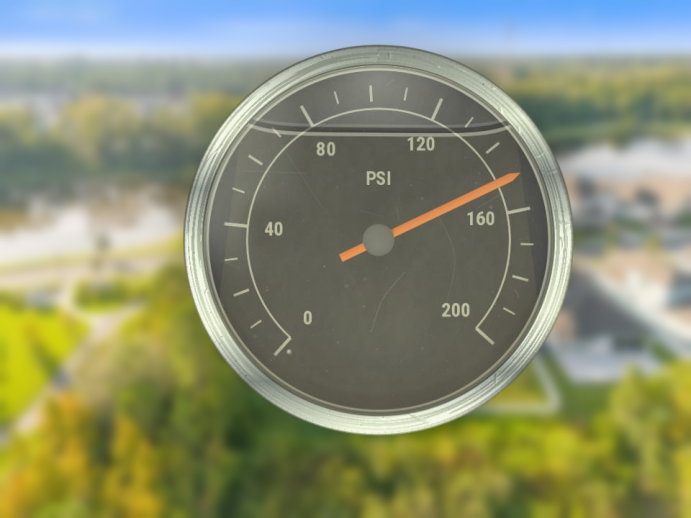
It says value=150 unit=psi
